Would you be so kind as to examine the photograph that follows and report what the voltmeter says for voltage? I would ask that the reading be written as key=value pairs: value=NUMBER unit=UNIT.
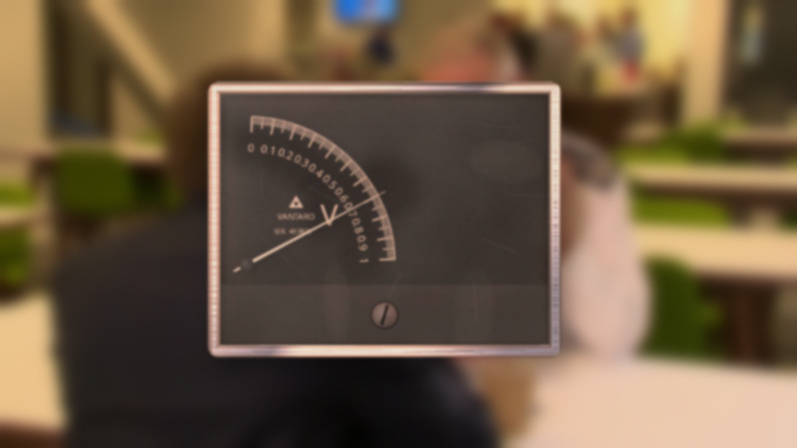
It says value=0.7 unit=V
